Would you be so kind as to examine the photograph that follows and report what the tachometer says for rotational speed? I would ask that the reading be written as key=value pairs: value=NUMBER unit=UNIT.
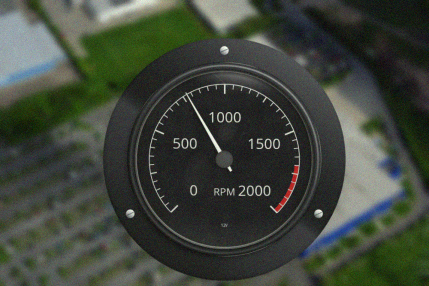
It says value=775 unit=rpm
